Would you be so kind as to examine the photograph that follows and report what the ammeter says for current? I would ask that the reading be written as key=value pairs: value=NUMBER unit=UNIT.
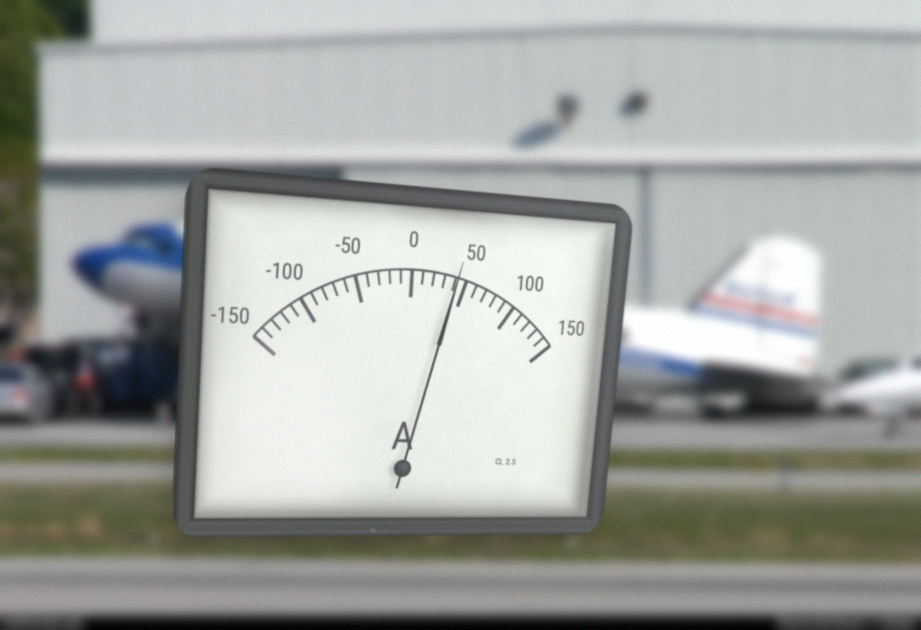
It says value=40 unit=A
